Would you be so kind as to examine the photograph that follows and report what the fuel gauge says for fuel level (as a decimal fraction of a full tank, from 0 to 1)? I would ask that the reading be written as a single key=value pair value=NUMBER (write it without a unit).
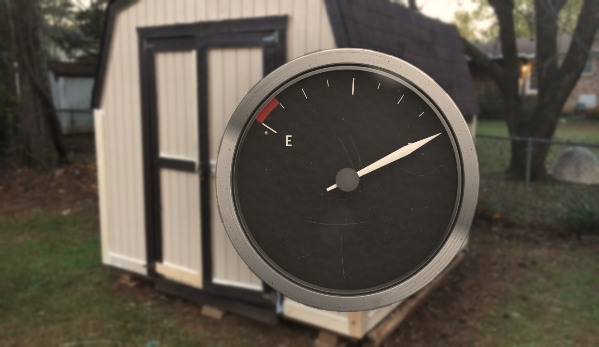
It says value=1
